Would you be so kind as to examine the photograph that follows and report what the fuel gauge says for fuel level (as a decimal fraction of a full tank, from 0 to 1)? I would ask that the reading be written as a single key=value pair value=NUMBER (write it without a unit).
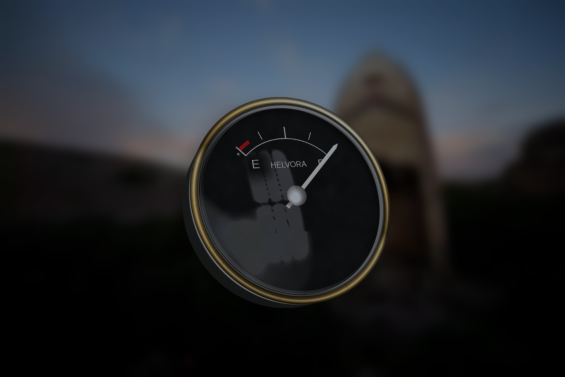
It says value=1
